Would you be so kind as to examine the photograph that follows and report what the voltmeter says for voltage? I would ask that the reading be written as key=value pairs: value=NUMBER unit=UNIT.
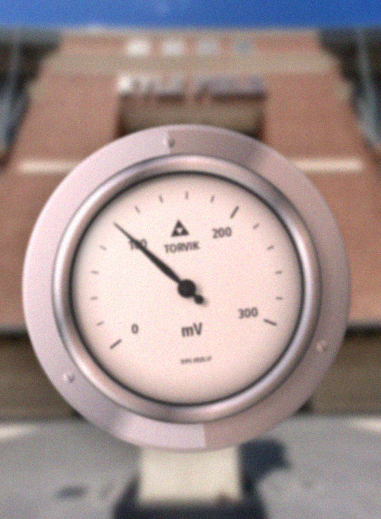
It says value=100 unit=mV
